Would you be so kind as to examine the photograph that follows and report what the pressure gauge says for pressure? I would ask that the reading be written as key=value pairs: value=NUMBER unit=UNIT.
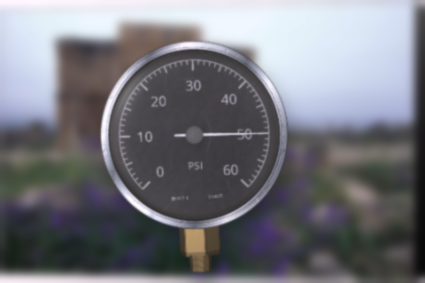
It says value=50 unit=psi
